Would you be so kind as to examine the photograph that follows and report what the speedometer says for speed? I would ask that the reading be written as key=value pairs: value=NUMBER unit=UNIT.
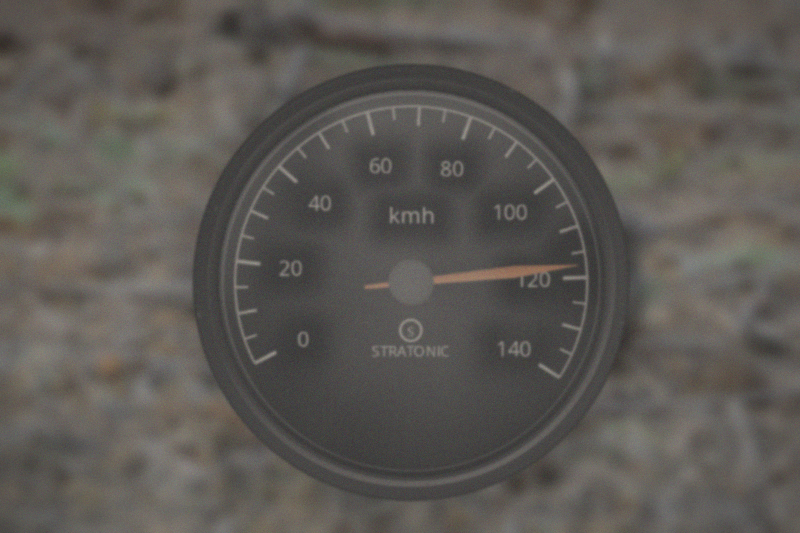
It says value=117.5 unit=km/h
